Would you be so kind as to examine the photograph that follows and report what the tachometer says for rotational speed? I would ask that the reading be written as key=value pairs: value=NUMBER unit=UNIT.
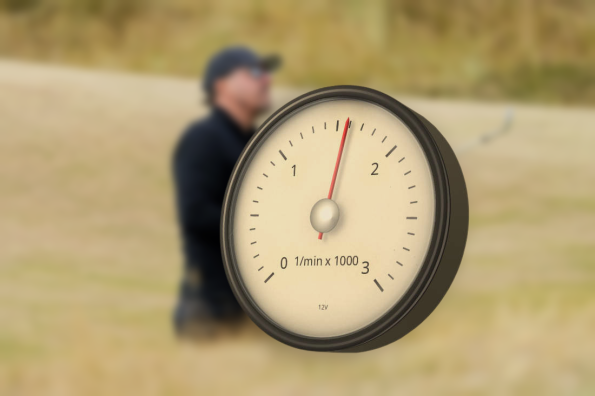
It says value=1600 unit=rpm
